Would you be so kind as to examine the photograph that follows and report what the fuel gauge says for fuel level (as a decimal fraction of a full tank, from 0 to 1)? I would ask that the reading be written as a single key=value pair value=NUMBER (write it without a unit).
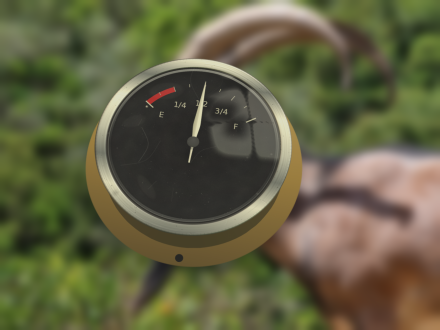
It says value=0.5
